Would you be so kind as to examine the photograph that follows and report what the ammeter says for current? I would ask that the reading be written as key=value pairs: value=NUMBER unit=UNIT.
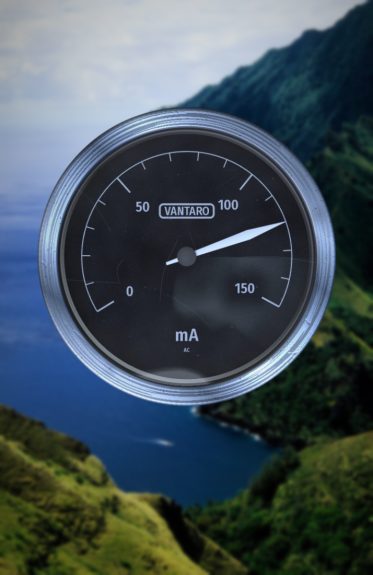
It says value=120 unit=mA
